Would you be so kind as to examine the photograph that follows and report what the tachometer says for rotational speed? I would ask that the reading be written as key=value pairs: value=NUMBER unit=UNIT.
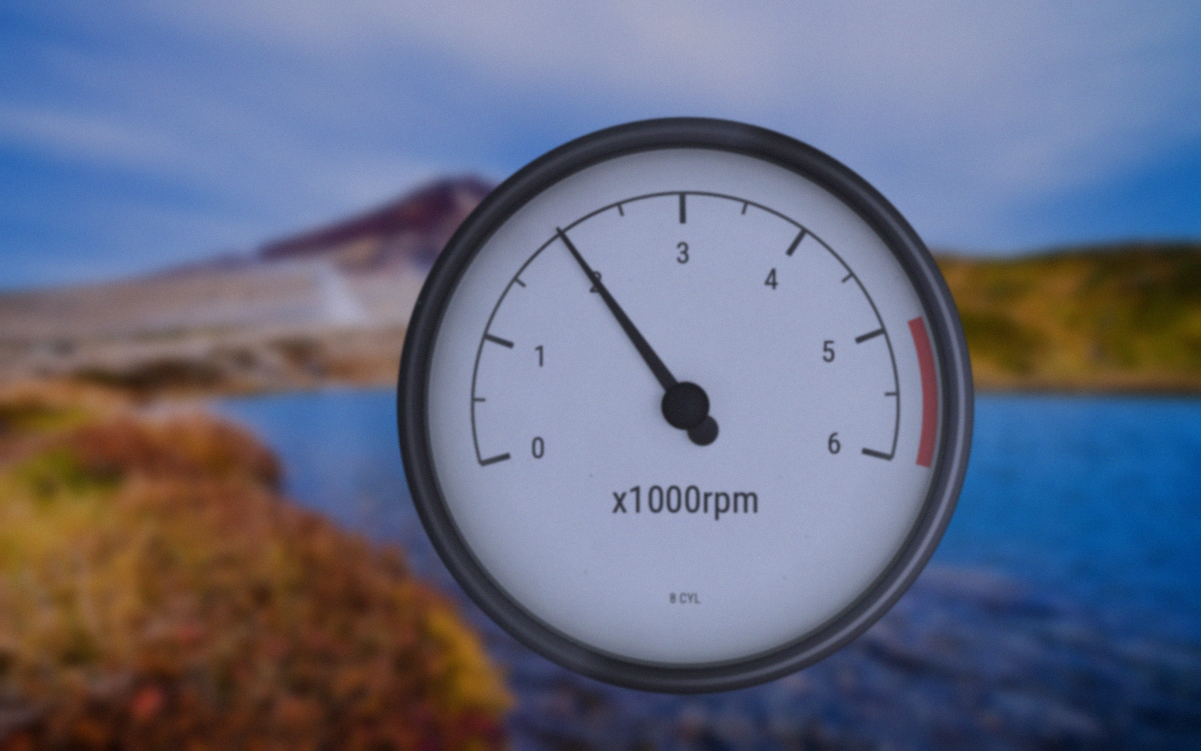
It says value=2000 unit=rpm
